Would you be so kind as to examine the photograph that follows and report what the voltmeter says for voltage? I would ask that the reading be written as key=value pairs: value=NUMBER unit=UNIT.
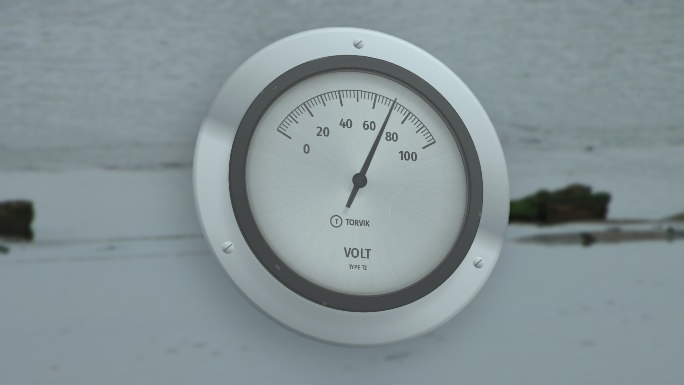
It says value=70 unit=V
